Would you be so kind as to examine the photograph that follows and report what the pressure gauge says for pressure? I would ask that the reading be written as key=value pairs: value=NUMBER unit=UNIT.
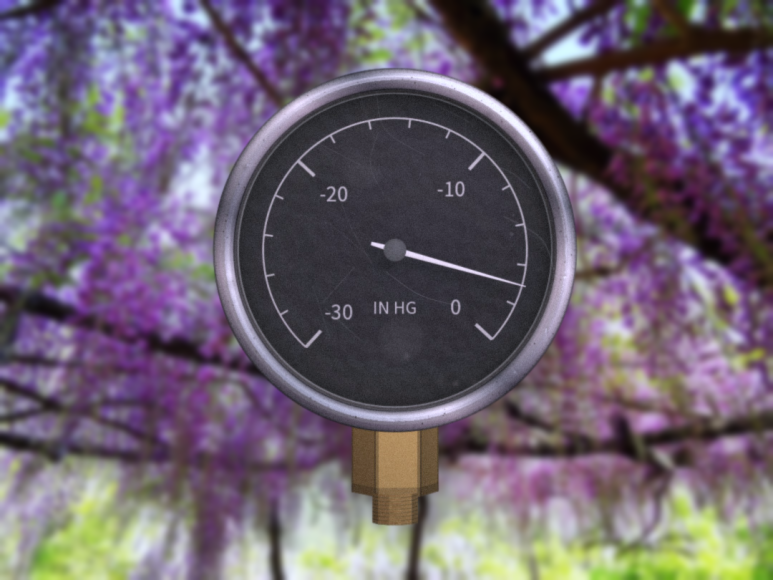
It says value=-3 unit=inHg
